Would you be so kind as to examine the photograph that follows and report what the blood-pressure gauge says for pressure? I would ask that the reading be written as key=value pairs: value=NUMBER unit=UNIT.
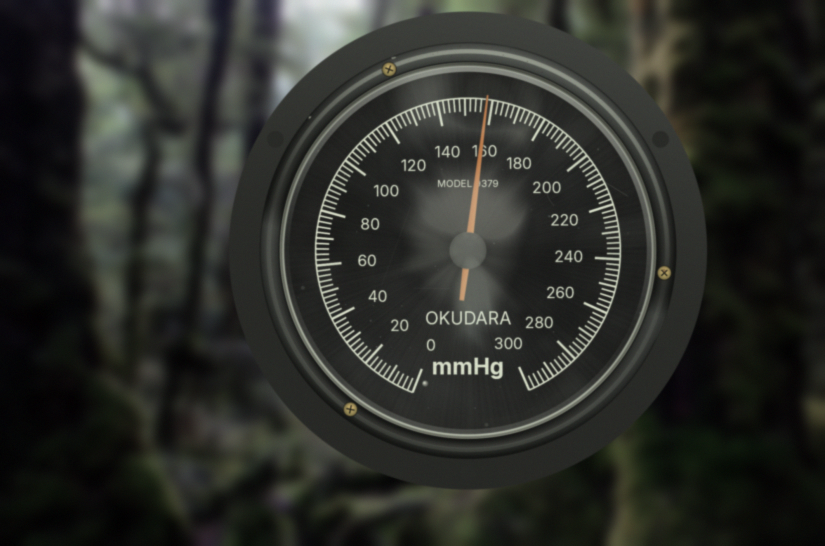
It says value=158 unit=mmHg
